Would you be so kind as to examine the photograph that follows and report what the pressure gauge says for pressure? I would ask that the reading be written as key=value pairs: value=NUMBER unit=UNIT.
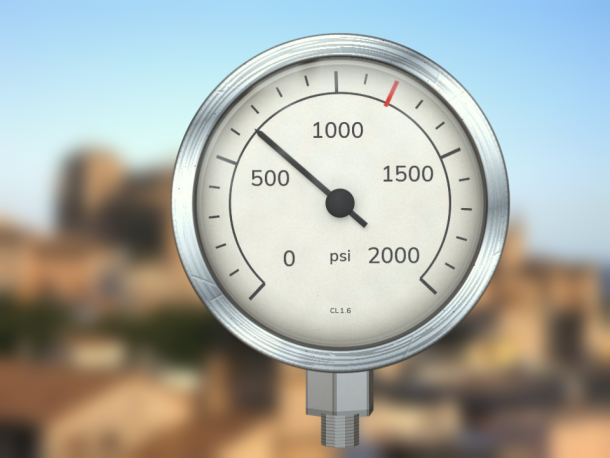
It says value=650 unit=psi
